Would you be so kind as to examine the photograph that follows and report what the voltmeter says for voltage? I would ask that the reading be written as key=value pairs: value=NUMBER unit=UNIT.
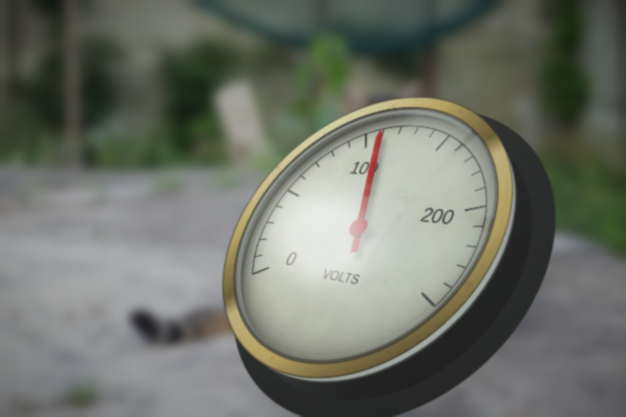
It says value=110 unit=V
